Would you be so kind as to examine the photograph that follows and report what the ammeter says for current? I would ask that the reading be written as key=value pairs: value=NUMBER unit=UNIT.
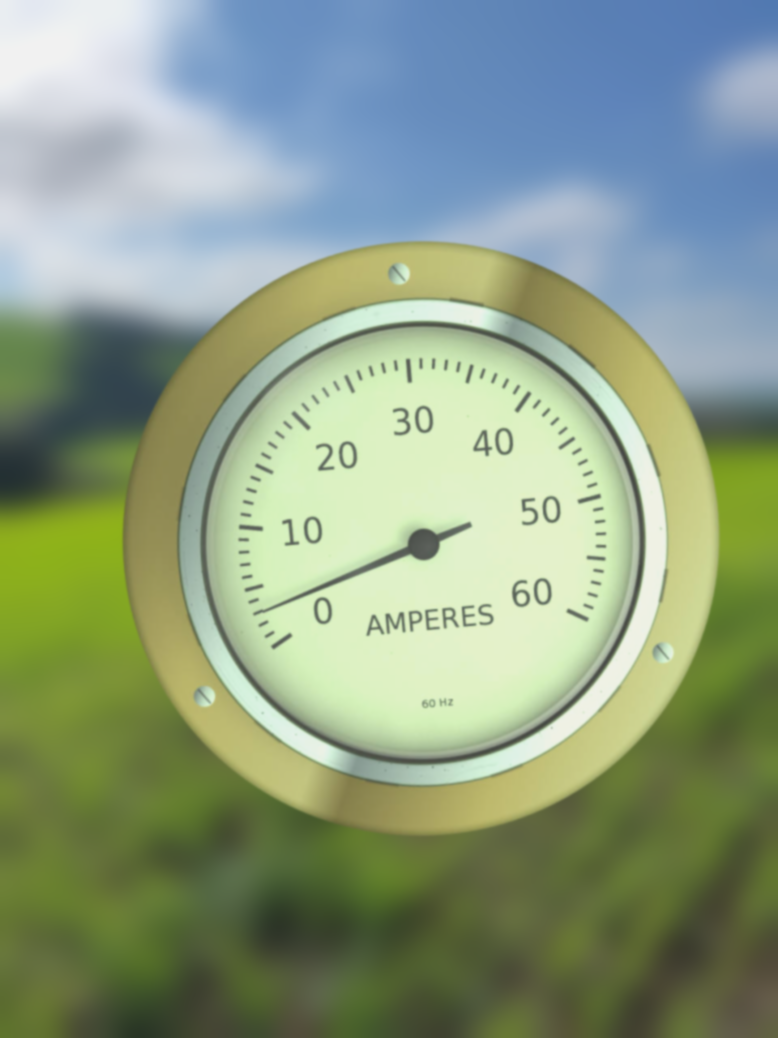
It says value=3 unit=A
